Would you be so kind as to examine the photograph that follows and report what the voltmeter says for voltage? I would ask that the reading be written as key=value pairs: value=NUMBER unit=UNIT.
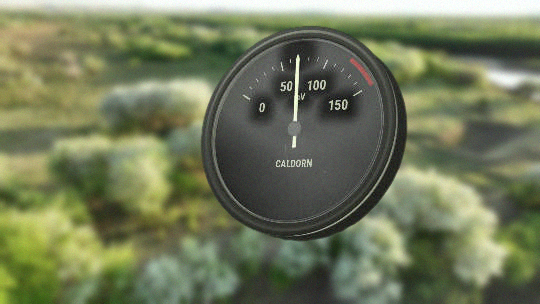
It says value=70 unit=mV
